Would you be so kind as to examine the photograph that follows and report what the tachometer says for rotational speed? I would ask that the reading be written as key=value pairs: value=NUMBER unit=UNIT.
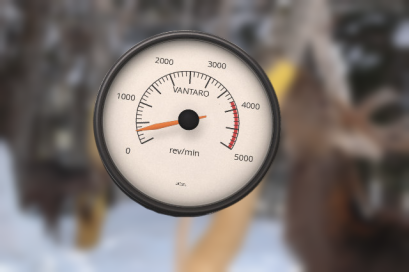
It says value=300 unit=rpm
